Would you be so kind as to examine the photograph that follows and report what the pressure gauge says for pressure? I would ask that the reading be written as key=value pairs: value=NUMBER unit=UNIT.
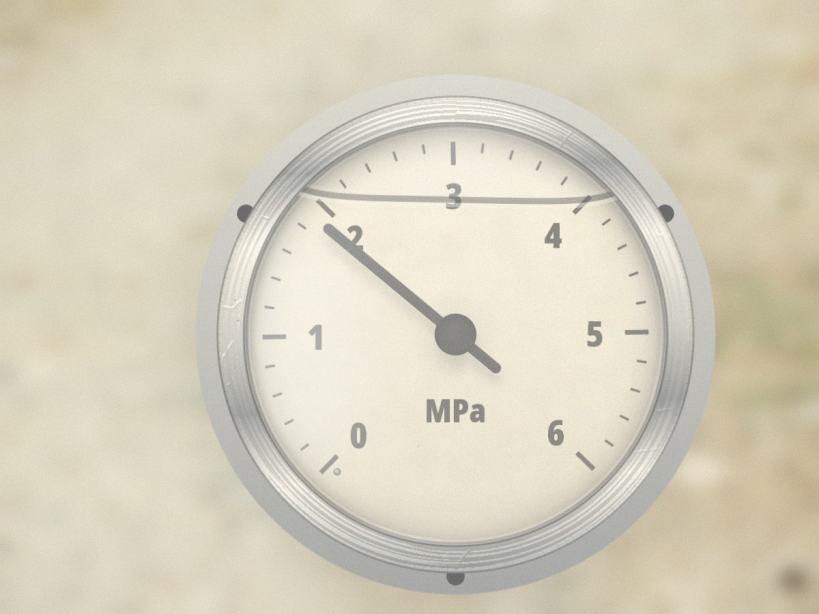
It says value=1.9 unit=MPa
